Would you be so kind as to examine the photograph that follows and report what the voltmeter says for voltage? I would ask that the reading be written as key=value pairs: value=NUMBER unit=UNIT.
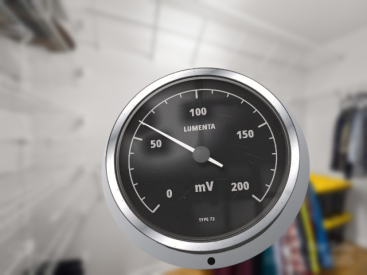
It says value=60 unit=mV
